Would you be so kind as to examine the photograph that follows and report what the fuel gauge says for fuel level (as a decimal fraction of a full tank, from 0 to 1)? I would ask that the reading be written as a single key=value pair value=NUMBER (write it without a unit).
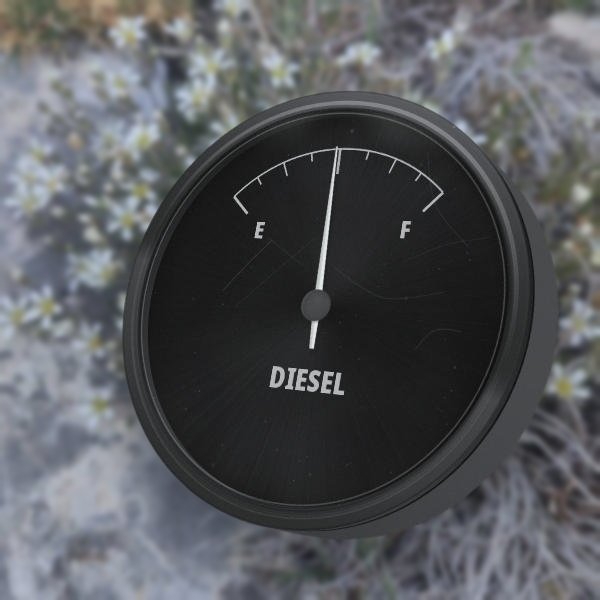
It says value=0.5
